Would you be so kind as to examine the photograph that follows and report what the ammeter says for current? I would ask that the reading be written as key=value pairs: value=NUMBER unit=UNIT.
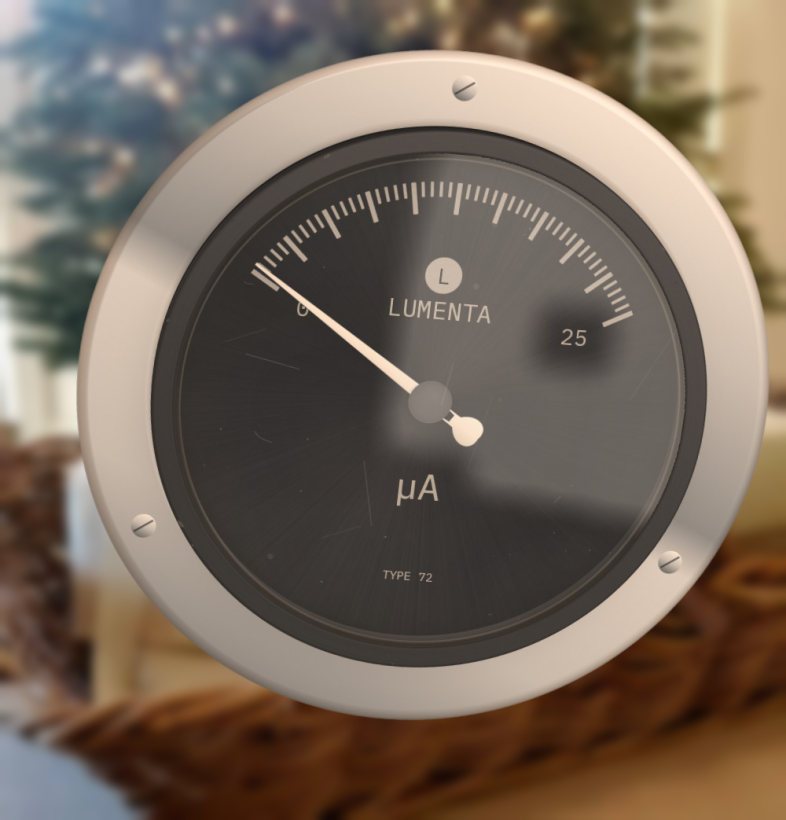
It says value=0.5 unit=µA
